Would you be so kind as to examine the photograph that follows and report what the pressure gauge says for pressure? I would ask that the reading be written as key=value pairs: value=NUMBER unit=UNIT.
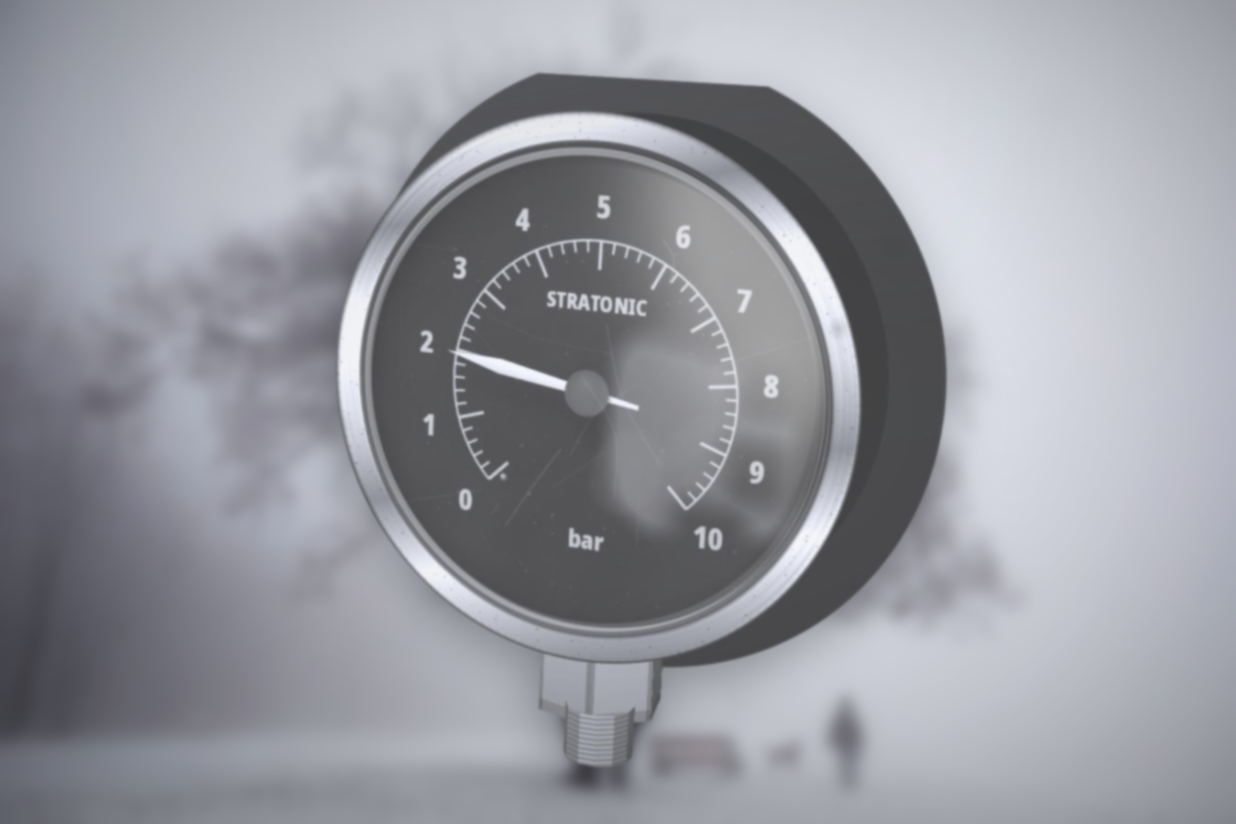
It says value=2 unit=bar
